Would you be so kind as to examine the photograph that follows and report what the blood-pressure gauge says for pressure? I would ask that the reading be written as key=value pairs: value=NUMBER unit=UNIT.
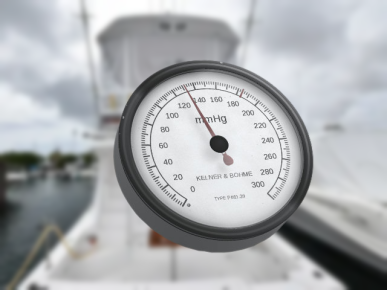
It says value=130 unit=mmHg
